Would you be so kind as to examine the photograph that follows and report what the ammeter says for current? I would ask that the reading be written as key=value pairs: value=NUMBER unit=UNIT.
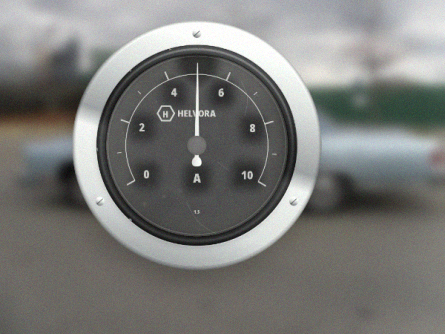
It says value=5 unit=A
